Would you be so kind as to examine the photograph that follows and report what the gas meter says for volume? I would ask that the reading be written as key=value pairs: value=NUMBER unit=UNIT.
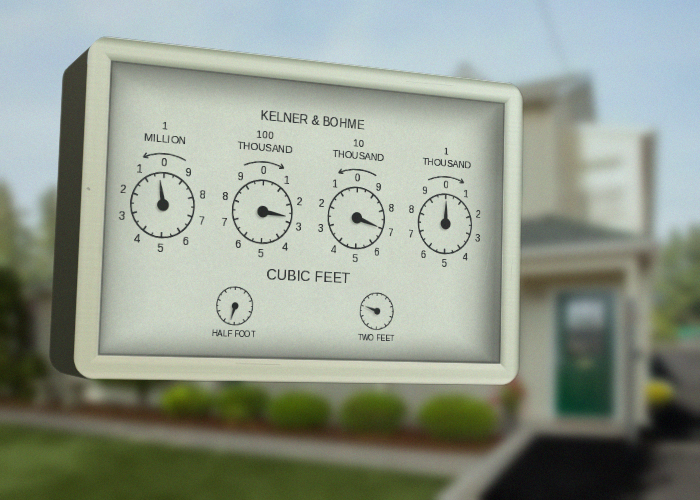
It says value=27000 unit=ft³
